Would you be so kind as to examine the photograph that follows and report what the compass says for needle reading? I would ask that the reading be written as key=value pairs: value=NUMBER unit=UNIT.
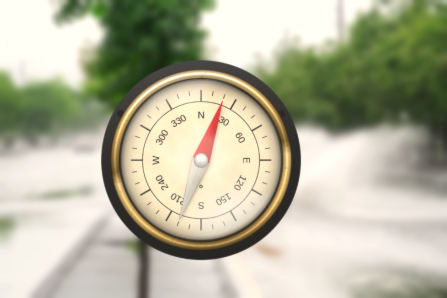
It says value=20 unit=°
